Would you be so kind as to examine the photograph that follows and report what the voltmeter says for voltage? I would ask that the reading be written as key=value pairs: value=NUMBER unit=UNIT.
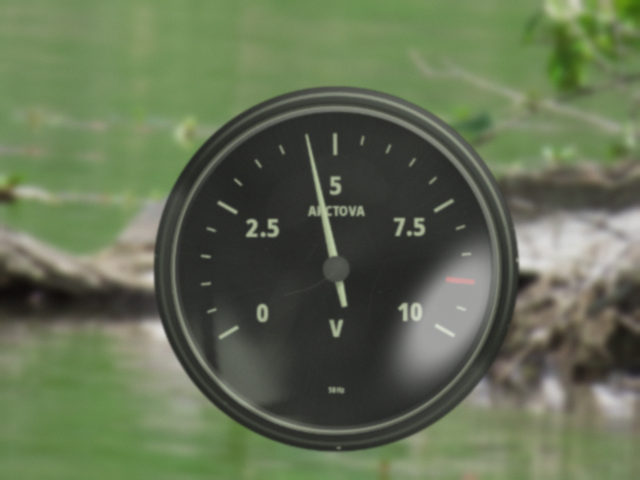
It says value=4.5 unit=V
